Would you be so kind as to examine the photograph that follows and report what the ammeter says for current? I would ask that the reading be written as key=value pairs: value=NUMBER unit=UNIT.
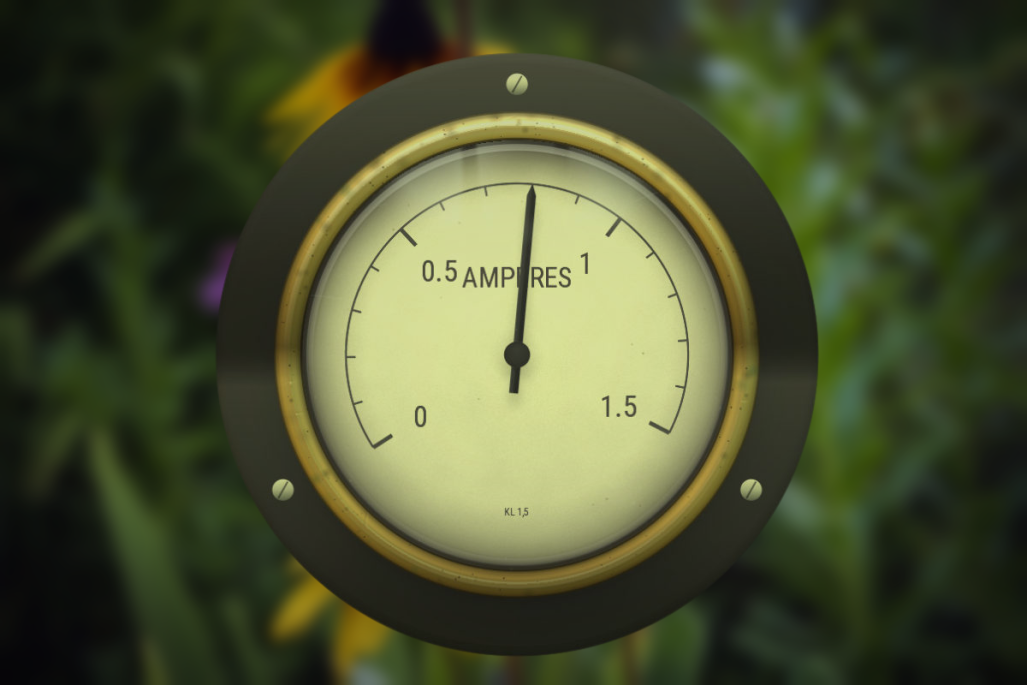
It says value=0.8 unit=A
